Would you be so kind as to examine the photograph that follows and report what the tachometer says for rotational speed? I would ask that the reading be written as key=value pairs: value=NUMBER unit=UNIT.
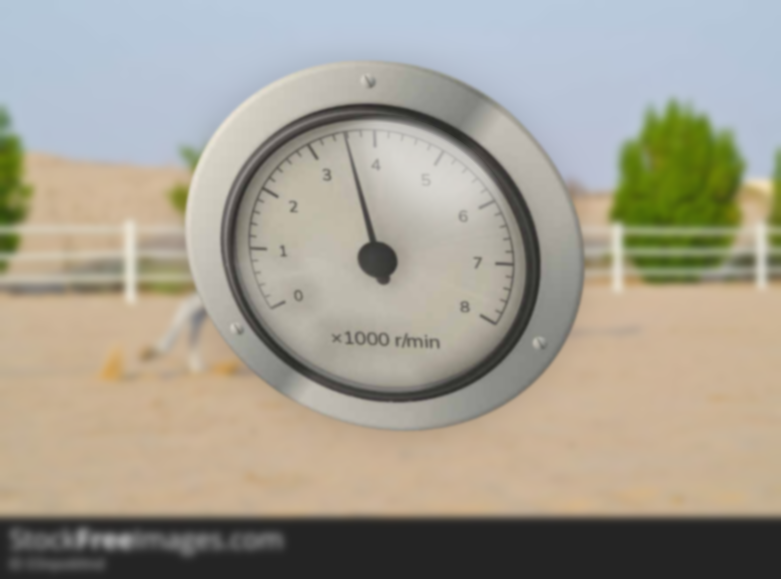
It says value=3600 unit=rpm
